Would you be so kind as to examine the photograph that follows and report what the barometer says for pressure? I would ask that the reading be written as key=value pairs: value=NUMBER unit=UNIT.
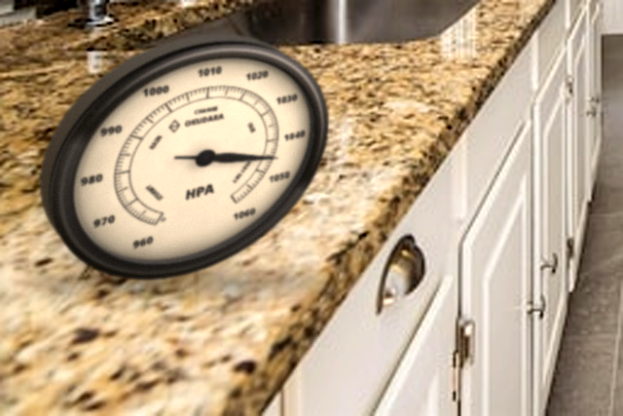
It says value=1045 unit=hPa
